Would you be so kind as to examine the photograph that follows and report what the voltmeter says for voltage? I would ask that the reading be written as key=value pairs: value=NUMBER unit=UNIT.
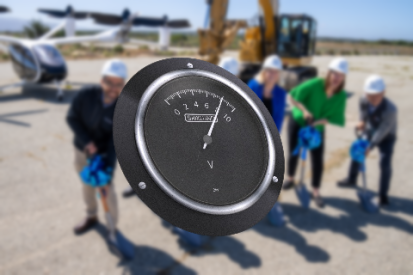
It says value=8 unit=V
